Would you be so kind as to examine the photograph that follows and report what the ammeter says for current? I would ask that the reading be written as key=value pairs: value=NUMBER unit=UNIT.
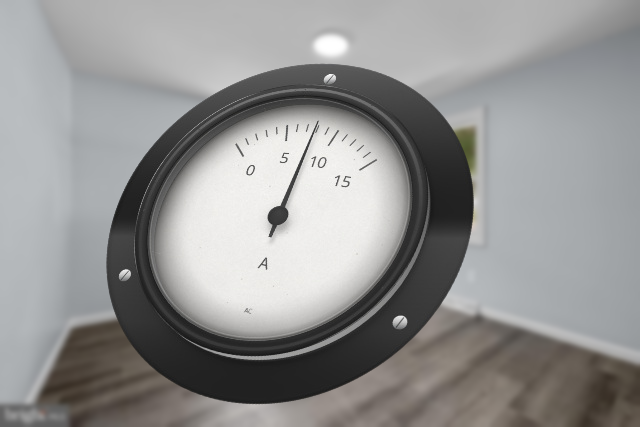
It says value=8 unit=A
